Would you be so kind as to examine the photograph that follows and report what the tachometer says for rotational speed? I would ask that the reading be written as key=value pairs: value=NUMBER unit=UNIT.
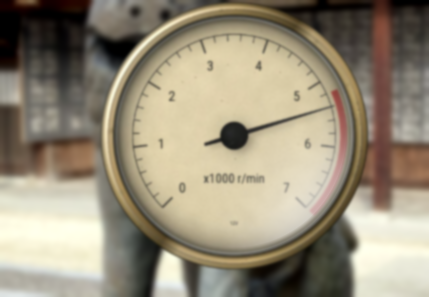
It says value=5400 unit=rpm
